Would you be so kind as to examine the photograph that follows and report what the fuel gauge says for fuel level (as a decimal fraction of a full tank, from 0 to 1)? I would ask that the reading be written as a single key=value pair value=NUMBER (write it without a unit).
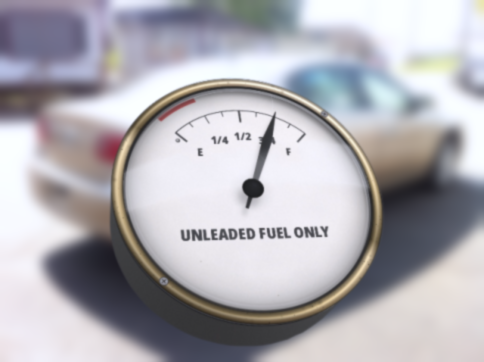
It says value=0.75
